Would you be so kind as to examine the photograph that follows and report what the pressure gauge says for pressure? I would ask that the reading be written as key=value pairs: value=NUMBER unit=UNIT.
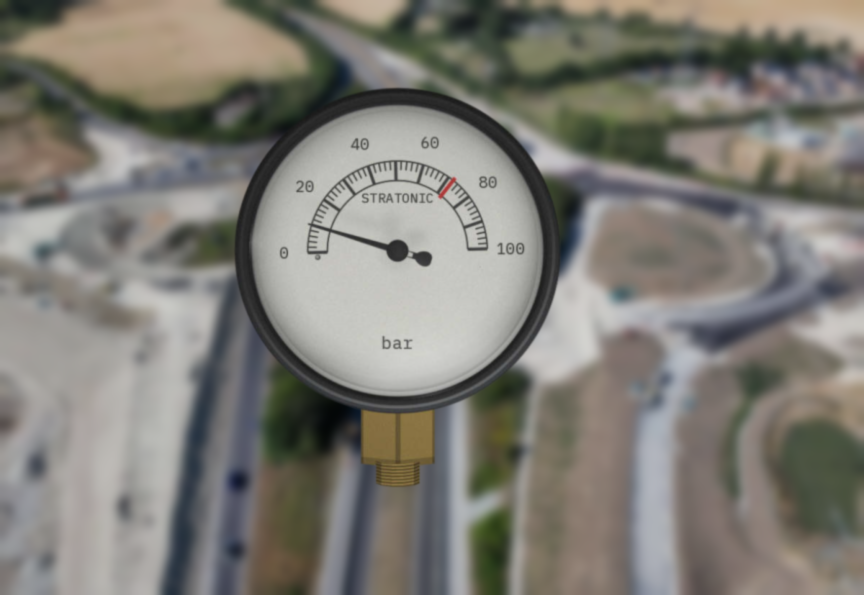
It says value=10 unit=bar
